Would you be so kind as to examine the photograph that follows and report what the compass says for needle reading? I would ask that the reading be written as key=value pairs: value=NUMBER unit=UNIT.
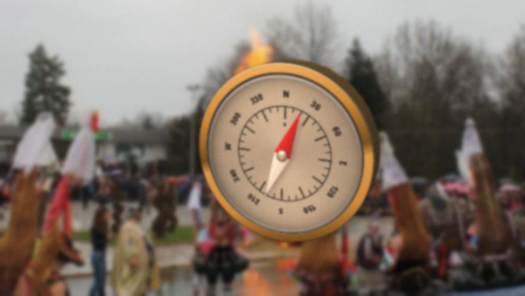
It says value=20 unit=°
